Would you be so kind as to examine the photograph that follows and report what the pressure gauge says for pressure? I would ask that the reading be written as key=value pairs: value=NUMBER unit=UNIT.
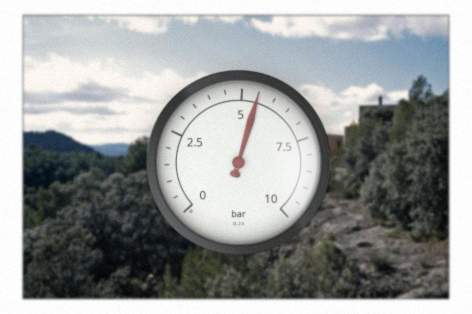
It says value=5.5 unit=bar
